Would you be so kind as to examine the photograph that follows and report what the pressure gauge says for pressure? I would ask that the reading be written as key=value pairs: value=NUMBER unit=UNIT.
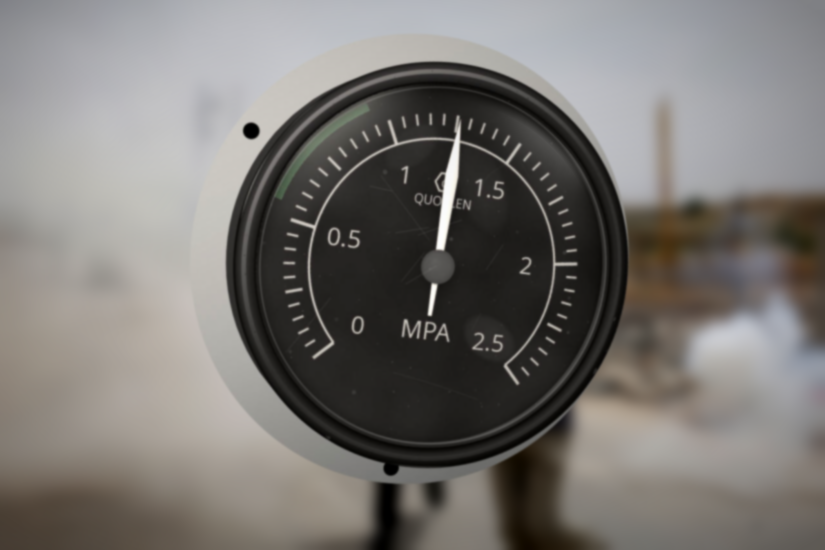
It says value=1.25 unit=MPa
